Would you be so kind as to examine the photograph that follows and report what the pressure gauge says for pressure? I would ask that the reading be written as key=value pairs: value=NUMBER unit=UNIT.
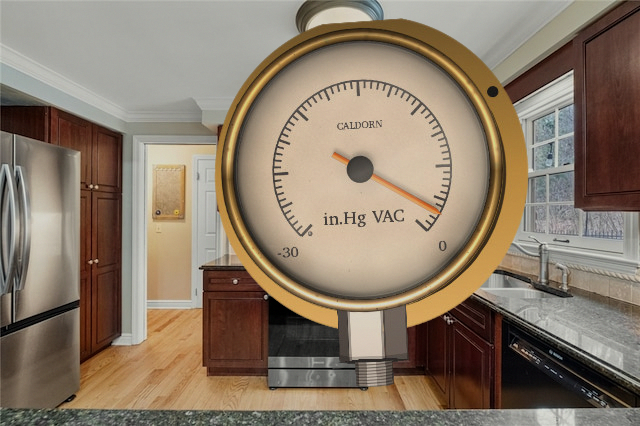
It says value=-1.5 unit=inHg
